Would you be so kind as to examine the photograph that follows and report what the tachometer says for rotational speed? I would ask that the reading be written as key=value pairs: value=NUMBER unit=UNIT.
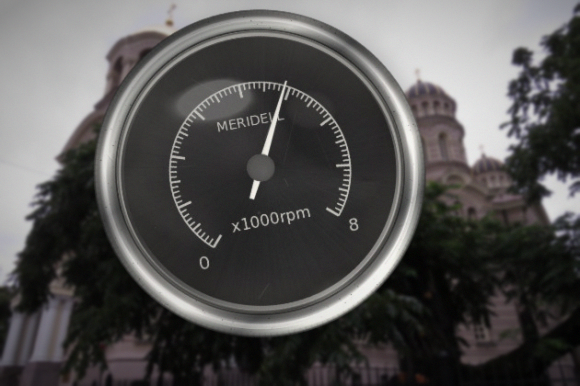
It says value=4900 unit=rpm
